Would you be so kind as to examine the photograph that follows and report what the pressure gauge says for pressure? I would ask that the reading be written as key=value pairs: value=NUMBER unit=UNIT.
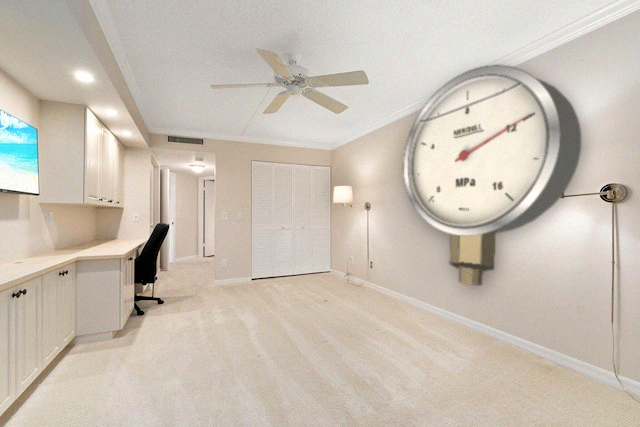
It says value=12 unit=MPa
